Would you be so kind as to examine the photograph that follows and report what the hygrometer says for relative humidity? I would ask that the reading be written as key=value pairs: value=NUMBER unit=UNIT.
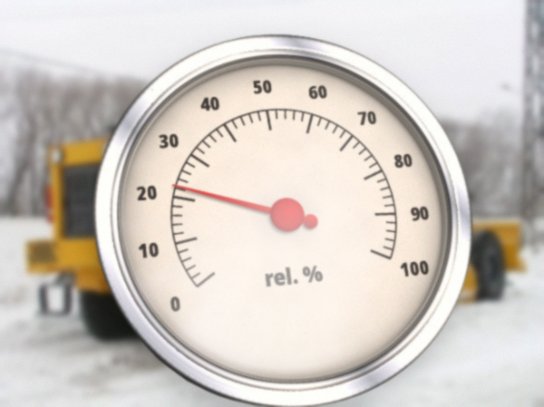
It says value=22 unit=%
